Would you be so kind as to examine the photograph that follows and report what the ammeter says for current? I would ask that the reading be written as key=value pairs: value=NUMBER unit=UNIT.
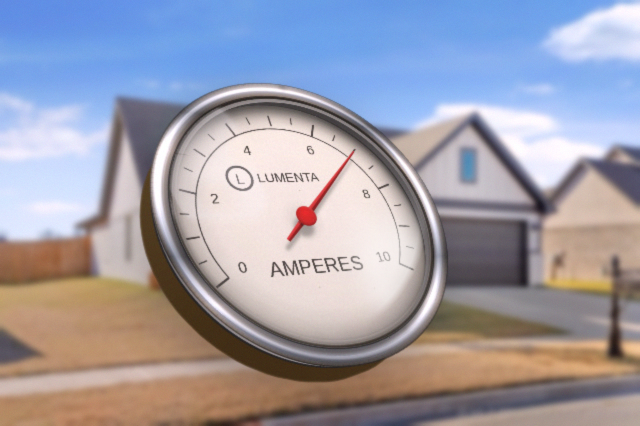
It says value=7 unit=A
